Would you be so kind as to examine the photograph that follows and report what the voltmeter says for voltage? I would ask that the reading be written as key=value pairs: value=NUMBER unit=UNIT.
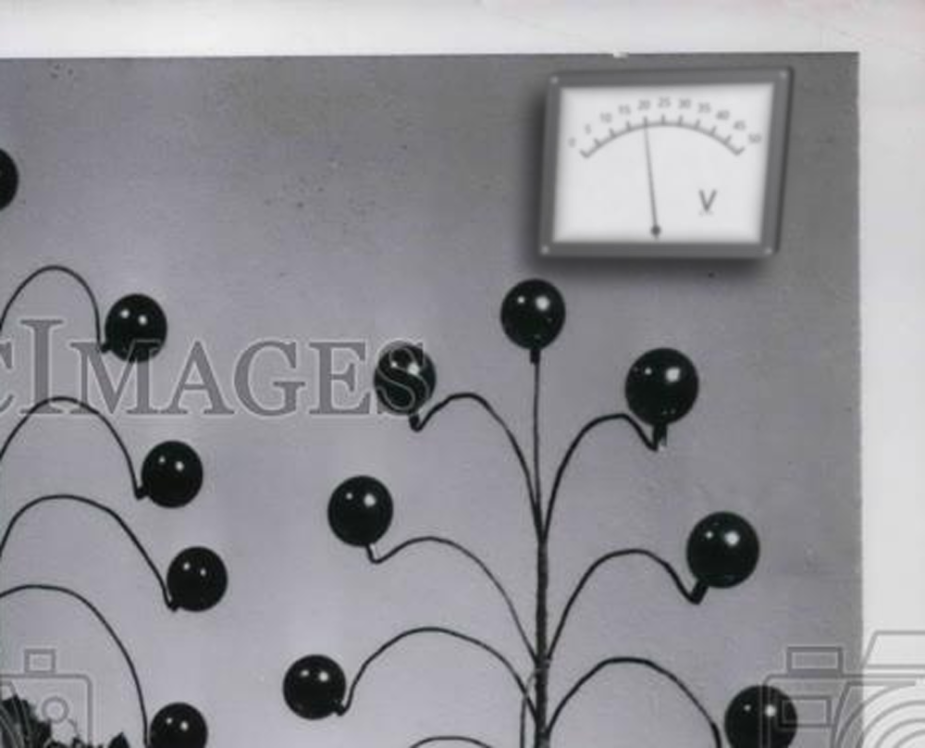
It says value=20 unit=V
